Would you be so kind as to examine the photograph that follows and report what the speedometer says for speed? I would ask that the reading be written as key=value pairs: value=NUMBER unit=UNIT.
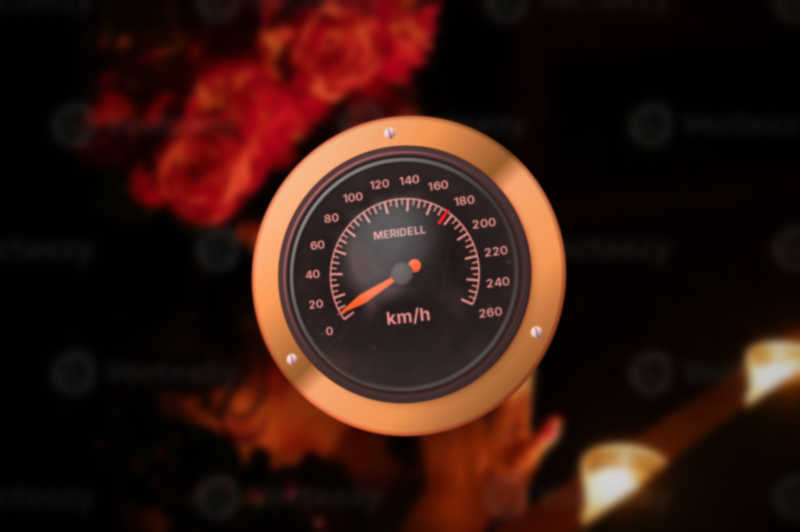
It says value=5 unit=km/h
